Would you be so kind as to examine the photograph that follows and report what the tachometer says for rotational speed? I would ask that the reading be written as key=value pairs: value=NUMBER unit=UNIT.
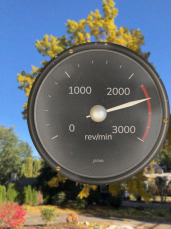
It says value=2400 unit=rpm
